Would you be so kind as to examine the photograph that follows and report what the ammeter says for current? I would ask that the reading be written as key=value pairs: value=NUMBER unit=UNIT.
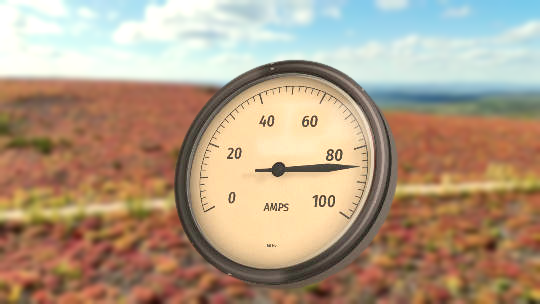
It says value=86 unit=A
